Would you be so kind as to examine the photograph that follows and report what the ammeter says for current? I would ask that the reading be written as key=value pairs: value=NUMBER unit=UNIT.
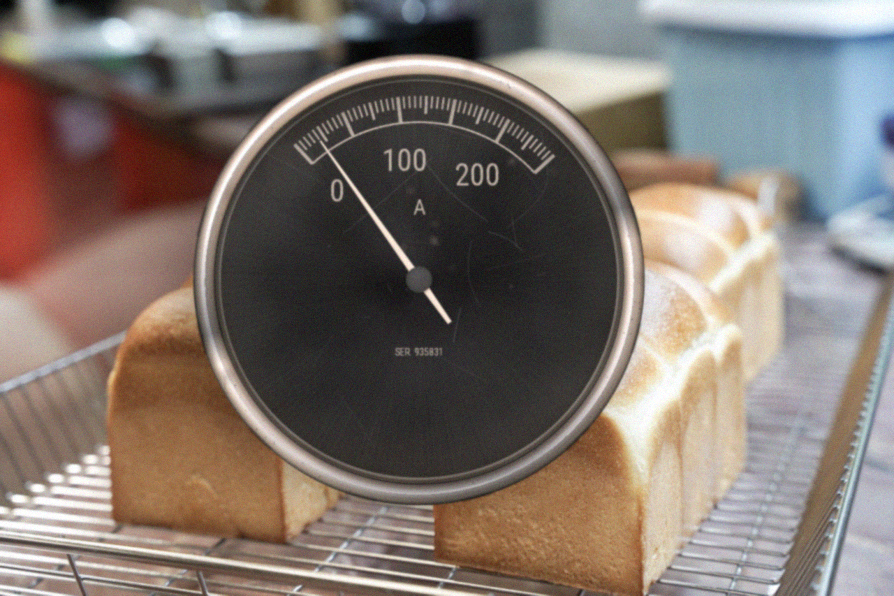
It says value=20 unit=A
